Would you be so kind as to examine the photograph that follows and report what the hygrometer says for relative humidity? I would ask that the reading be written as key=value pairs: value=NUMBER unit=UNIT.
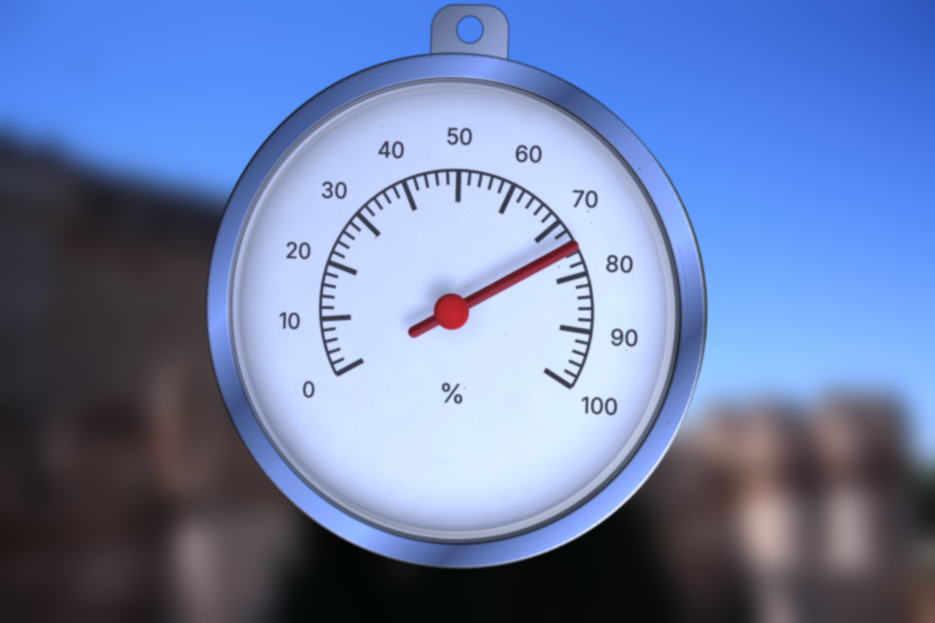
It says value=75 unit=%
